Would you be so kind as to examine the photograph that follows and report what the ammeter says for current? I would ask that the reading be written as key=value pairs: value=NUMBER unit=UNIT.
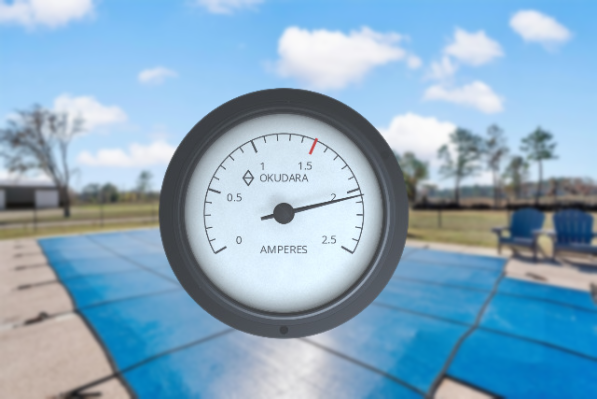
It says value=2.05 unit=A
